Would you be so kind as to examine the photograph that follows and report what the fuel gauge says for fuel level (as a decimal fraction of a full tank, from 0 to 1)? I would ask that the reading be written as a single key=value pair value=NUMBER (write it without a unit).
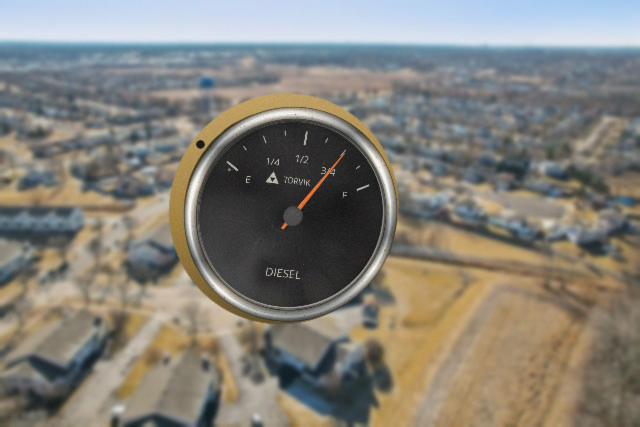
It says value=0.75
